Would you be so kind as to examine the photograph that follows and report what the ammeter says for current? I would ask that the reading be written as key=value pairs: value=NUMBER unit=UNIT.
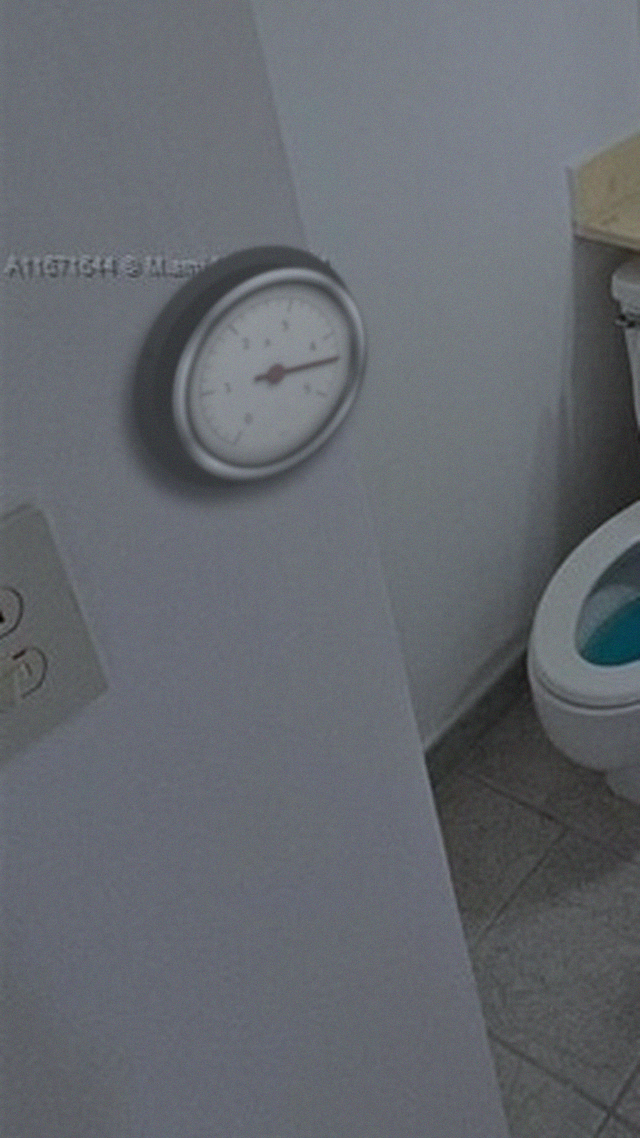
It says value=4.4 unit=A
